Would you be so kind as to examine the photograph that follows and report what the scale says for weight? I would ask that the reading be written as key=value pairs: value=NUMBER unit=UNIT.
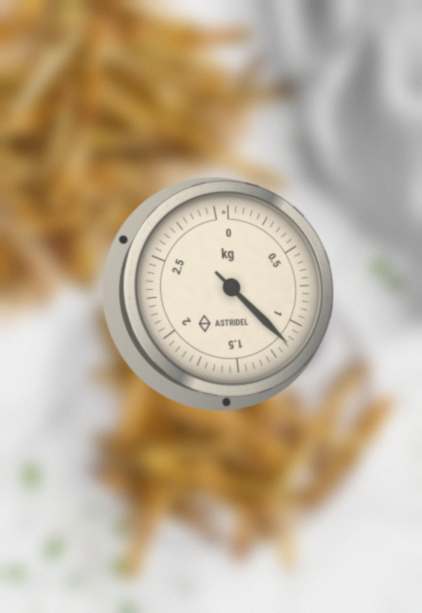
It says value=1.15 unit=kg
